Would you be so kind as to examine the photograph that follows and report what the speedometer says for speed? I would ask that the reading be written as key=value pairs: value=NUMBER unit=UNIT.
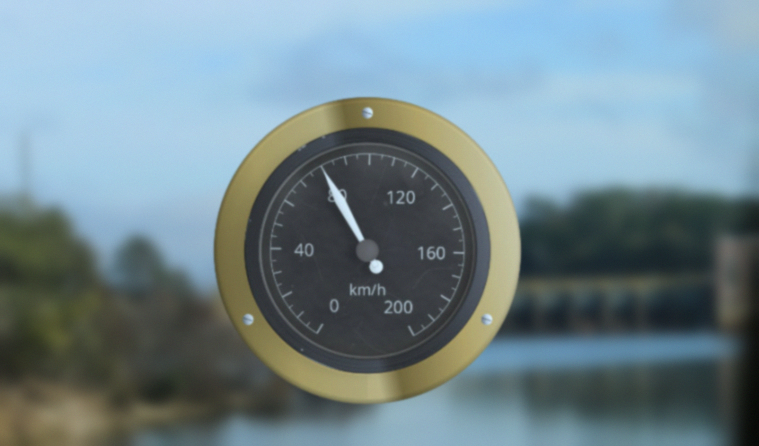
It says value=80 unit=km/h
